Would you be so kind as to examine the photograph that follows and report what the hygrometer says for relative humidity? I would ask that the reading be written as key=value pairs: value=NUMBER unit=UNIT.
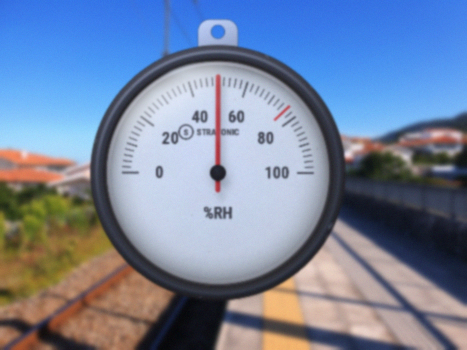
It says value=50 unit=%
